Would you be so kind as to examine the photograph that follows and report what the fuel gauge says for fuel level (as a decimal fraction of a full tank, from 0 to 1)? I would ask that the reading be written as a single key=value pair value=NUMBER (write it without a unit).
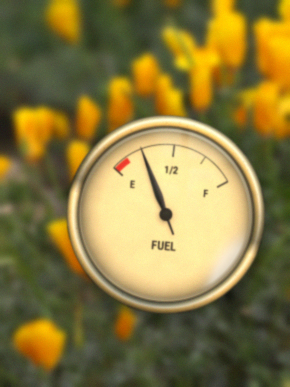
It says value=0.25
